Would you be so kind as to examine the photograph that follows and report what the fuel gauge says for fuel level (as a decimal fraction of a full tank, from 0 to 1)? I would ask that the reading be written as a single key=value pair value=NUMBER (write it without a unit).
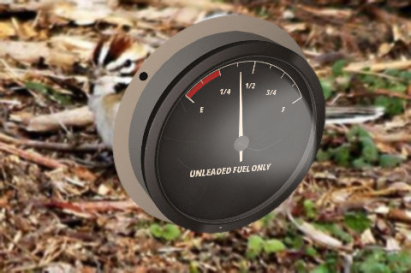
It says value=0.375
